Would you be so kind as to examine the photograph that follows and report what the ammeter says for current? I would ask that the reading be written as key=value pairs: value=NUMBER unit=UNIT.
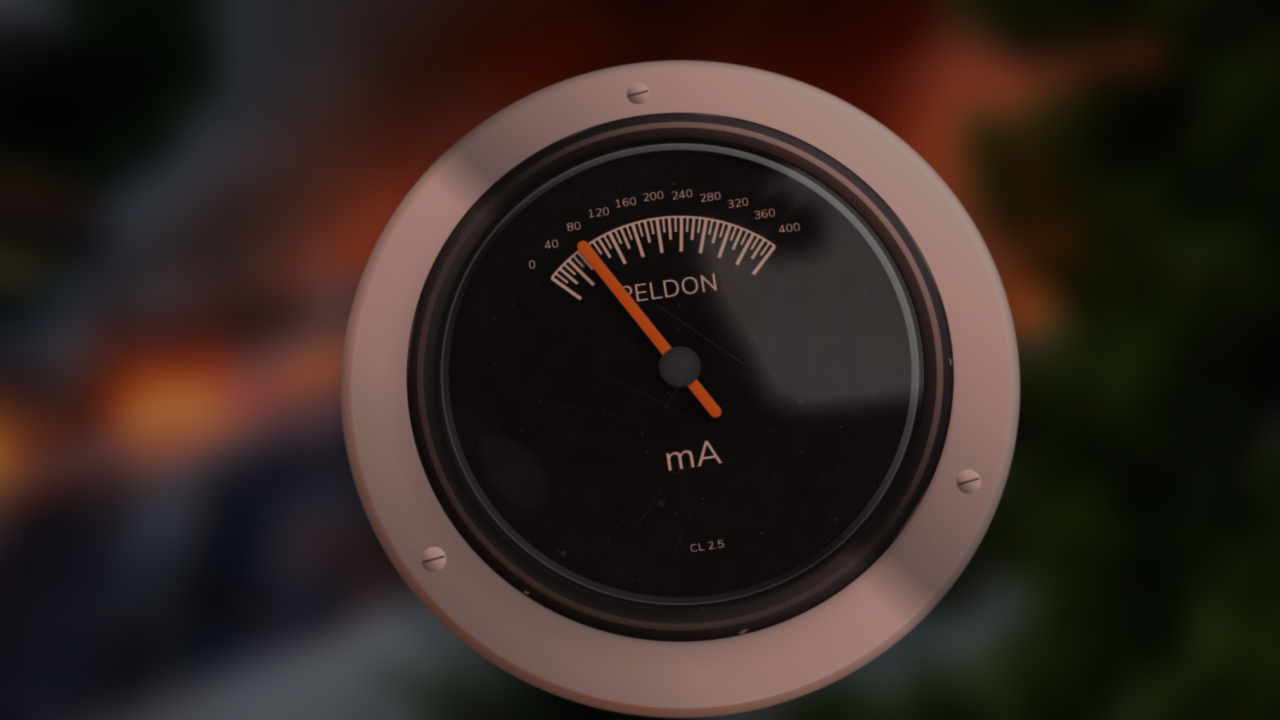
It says value=70 unit=mA
